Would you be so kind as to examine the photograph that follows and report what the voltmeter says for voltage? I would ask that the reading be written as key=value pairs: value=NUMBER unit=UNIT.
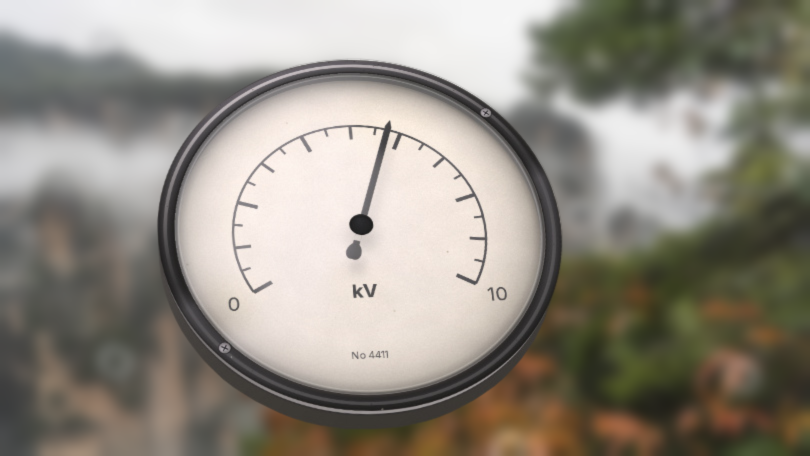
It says value=5.75 unit=kV
